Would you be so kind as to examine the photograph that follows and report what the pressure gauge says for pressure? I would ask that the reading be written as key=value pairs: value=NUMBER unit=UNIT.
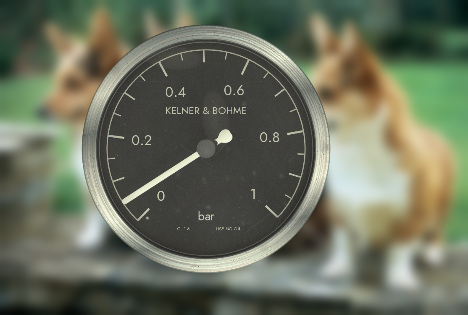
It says value=0.05 unit=bar
